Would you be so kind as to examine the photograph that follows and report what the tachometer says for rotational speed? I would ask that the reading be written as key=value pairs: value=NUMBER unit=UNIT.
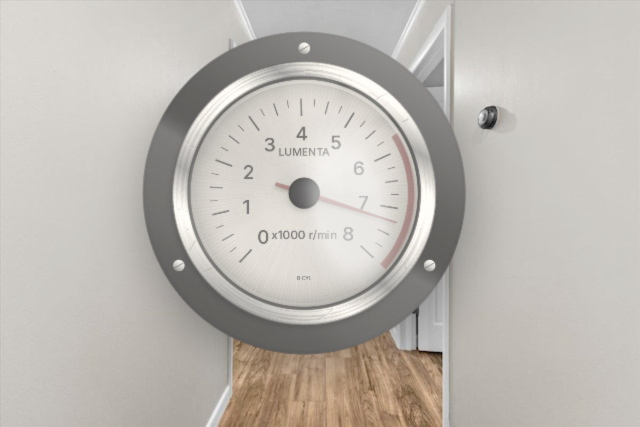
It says value=7250 unit=rpm
